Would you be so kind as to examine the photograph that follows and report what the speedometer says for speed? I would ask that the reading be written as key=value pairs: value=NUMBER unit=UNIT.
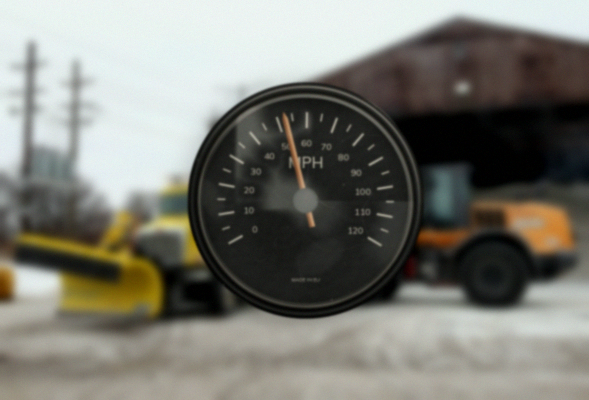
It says value=52.5 unit=mph
